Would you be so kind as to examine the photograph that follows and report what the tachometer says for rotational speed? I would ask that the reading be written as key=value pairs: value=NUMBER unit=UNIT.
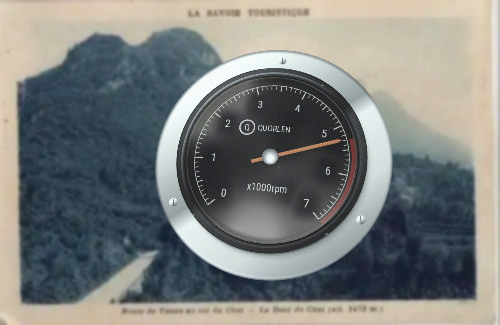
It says value=5300 unit=rpm
